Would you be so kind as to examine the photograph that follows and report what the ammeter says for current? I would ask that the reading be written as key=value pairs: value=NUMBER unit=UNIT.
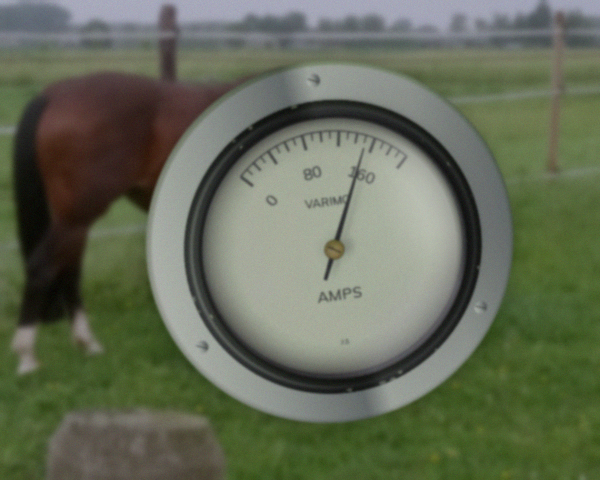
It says value=150 unit=A
